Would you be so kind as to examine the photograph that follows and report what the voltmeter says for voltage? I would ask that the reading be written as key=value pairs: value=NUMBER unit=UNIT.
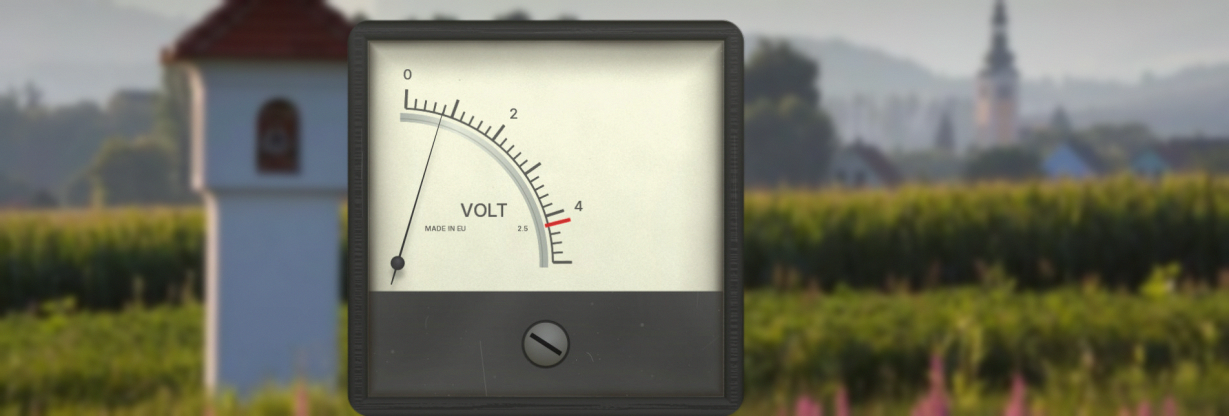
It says value=0.8 unit=V
